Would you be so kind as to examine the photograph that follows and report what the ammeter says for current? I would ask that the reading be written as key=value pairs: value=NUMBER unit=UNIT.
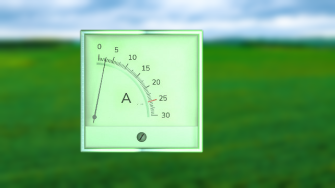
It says value=2.5 unit=A
